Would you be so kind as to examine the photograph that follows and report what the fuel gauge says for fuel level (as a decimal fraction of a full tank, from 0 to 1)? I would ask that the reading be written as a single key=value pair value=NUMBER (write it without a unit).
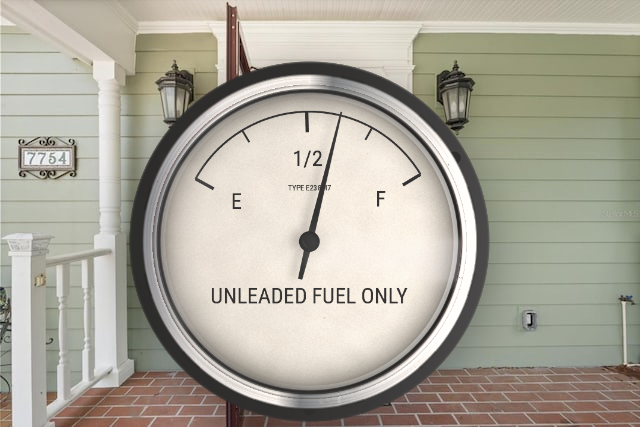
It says value=0.625
